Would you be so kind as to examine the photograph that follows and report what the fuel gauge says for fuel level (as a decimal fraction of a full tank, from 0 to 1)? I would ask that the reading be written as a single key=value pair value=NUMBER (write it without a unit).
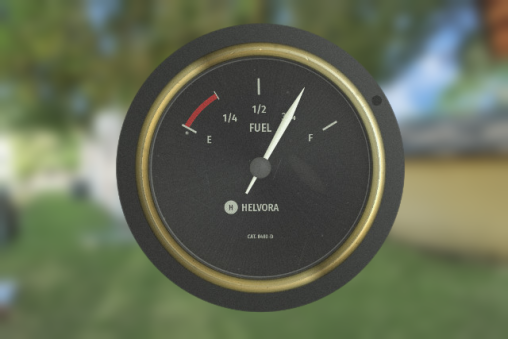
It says value=0.75
